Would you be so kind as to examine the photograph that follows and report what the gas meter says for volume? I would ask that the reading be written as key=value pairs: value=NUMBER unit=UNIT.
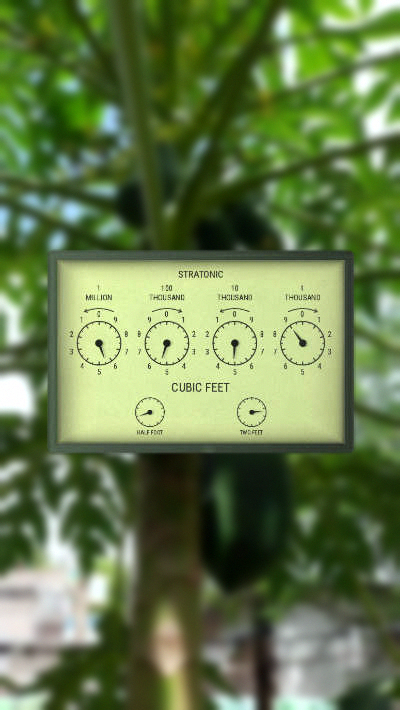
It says value=554900 unit=ft³
